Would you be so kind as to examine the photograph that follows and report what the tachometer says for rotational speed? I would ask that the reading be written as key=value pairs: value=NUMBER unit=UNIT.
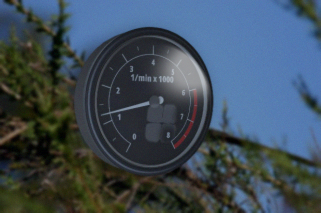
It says value=1250 unit=rpm
